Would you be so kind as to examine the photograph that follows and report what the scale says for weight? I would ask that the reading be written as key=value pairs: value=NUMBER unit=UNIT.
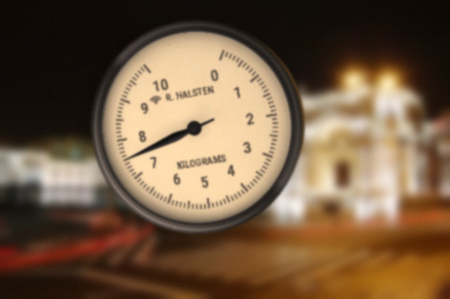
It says value=7.5 unit=kg
